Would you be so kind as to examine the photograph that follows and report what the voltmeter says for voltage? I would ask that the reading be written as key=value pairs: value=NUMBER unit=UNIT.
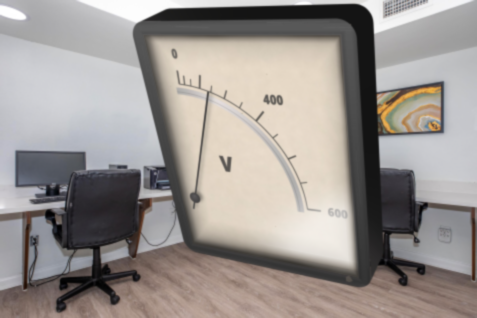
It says value=250 unit=V
